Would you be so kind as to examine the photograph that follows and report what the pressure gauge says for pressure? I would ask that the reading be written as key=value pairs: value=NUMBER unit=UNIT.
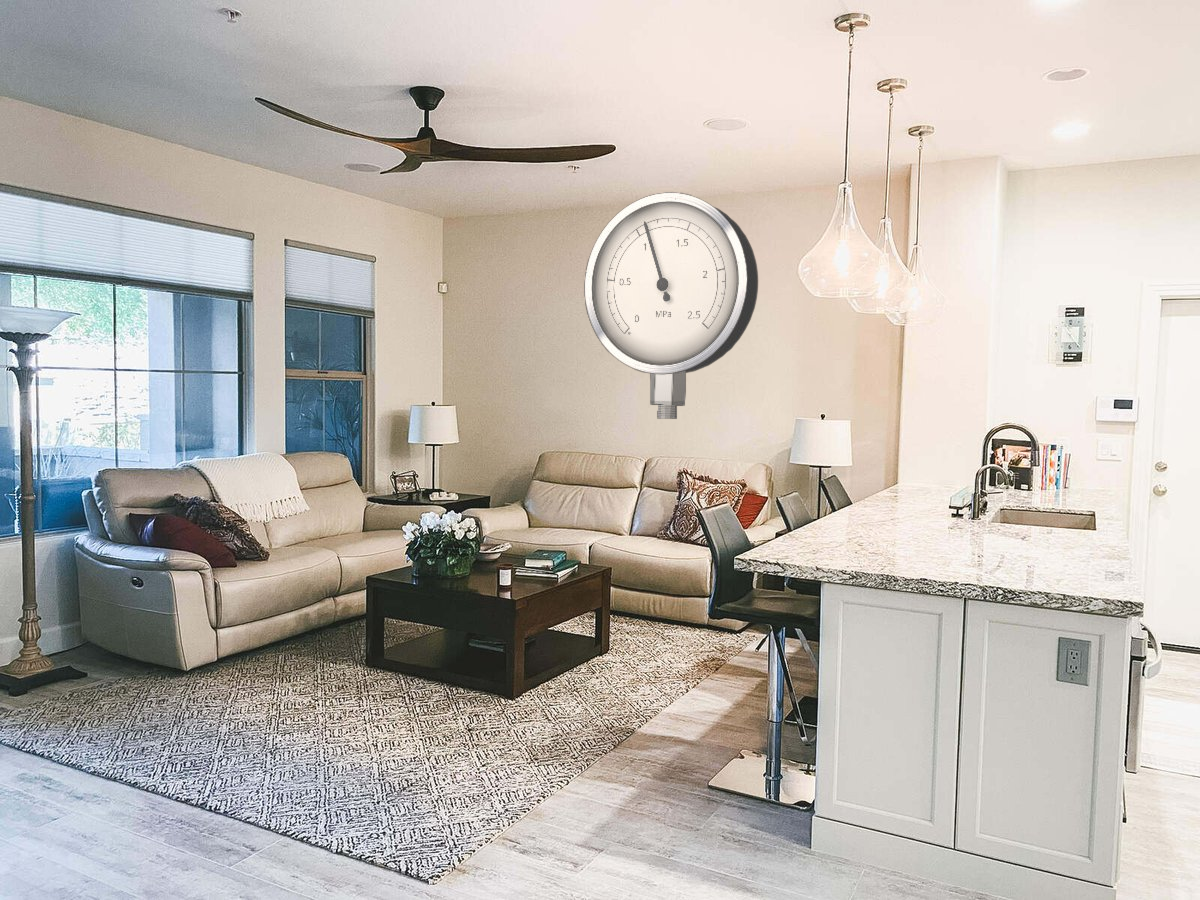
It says value=1.1 unit=MPa
